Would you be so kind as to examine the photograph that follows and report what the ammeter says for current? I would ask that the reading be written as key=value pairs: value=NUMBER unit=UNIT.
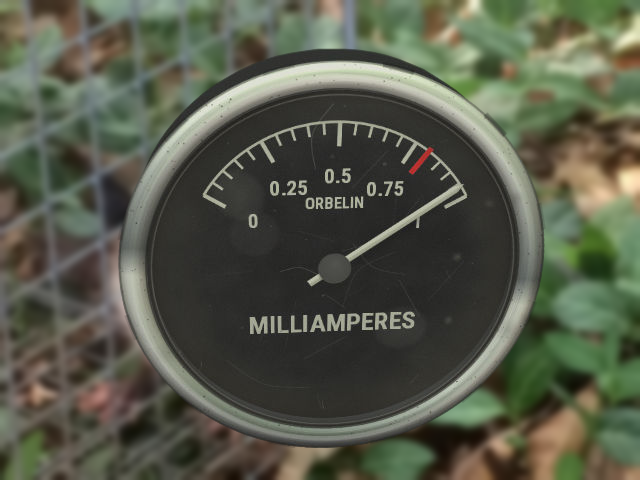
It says value=0.95 unit=mA
